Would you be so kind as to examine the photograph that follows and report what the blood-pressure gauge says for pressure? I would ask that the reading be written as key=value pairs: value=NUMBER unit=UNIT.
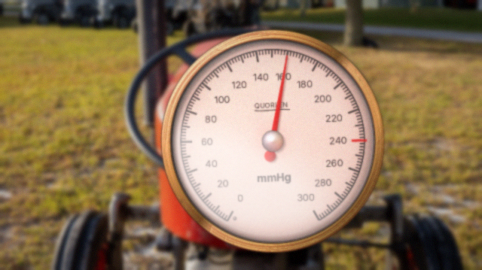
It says value=160 unit=mmHg
